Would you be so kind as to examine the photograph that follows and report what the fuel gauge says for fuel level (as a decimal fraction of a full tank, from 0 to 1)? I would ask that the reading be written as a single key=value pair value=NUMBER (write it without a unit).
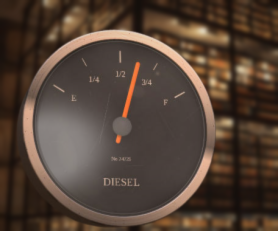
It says value=0.625
